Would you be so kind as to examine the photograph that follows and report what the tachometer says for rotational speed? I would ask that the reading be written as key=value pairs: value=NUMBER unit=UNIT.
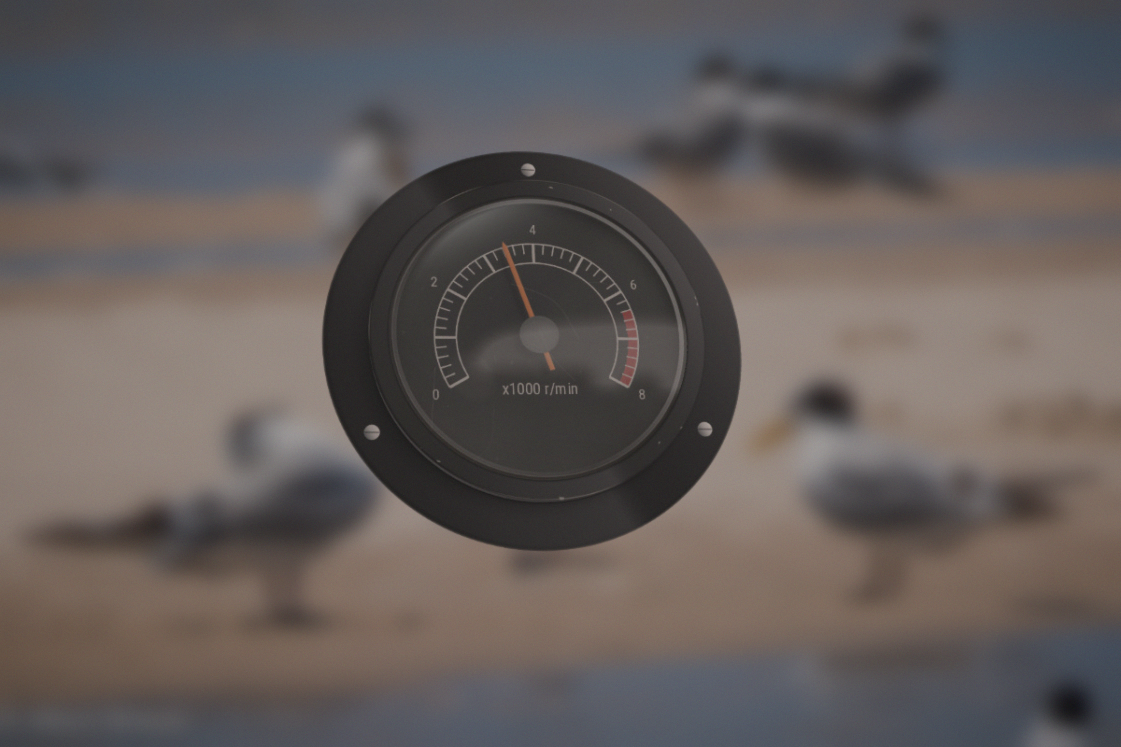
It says value=3400 unit=rpm
